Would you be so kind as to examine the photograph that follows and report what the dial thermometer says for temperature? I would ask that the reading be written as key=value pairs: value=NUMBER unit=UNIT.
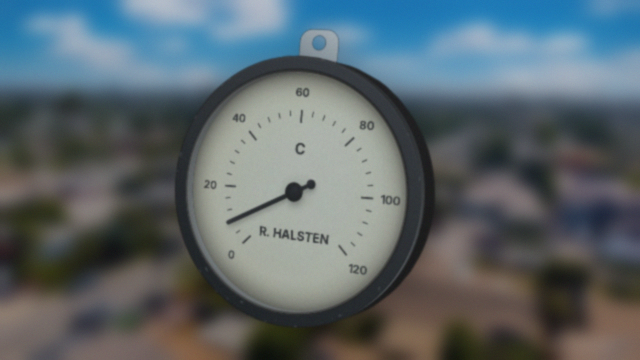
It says value=8 unit=°C
